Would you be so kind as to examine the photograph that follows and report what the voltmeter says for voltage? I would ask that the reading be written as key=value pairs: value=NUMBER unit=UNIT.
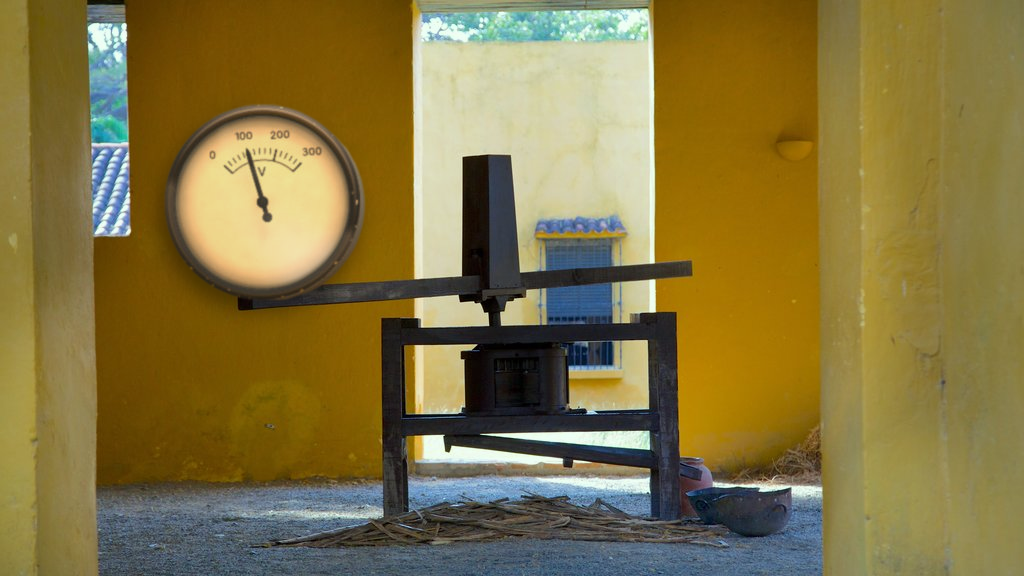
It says value=100 unit=V
